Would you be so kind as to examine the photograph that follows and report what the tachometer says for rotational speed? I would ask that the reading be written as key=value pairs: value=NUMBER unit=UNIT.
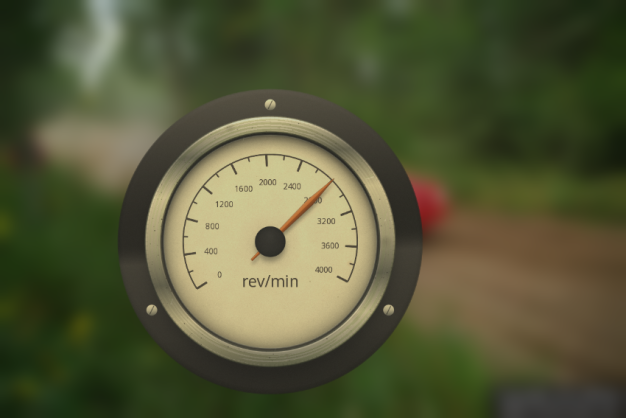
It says value=2800 unit=rpm
